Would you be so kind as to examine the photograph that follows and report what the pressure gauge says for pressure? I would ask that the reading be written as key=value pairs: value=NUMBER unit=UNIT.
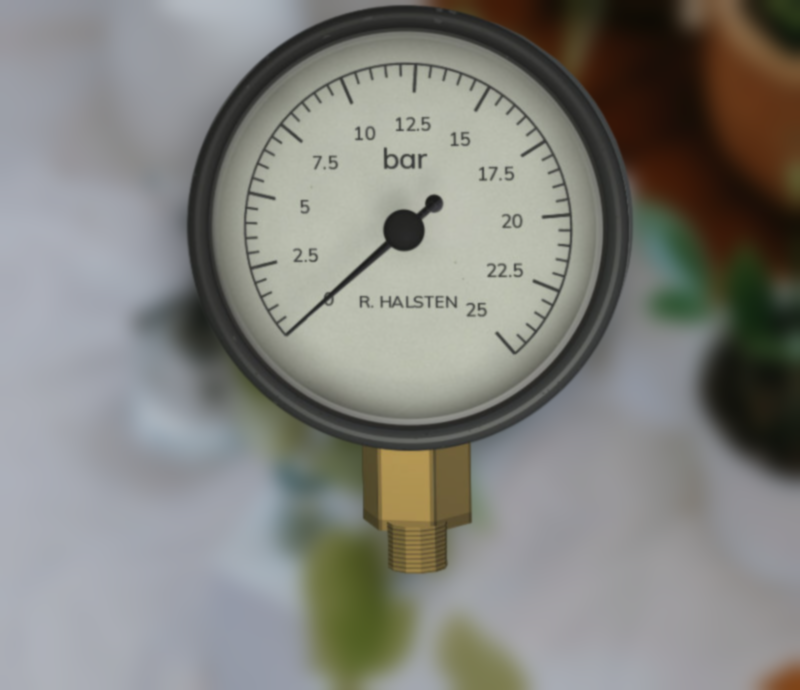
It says value=0 unit=bar
